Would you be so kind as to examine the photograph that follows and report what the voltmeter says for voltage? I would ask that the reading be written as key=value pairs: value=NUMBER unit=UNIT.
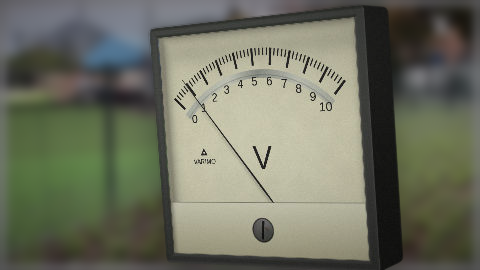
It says value=1 unit=V
